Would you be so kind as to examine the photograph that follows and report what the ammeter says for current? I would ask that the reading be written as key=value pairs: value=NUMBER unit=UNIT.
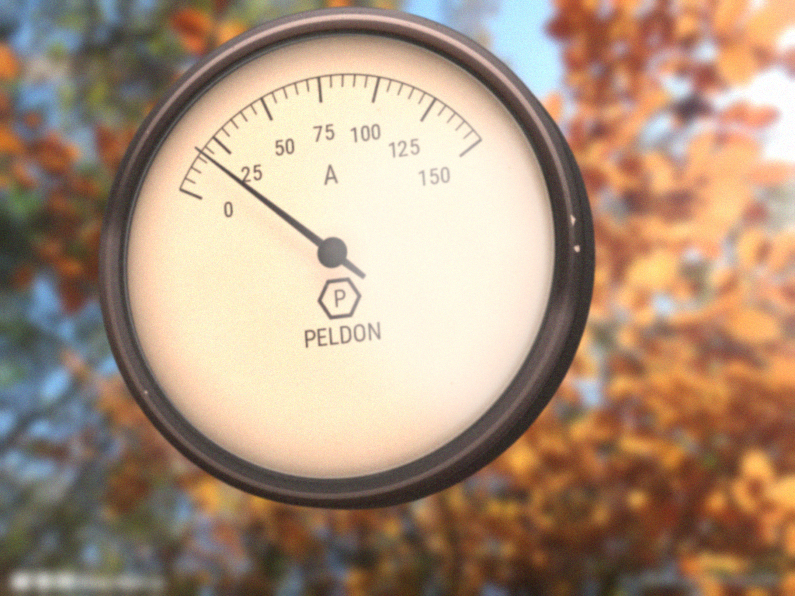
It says value=17.5 unit=A
